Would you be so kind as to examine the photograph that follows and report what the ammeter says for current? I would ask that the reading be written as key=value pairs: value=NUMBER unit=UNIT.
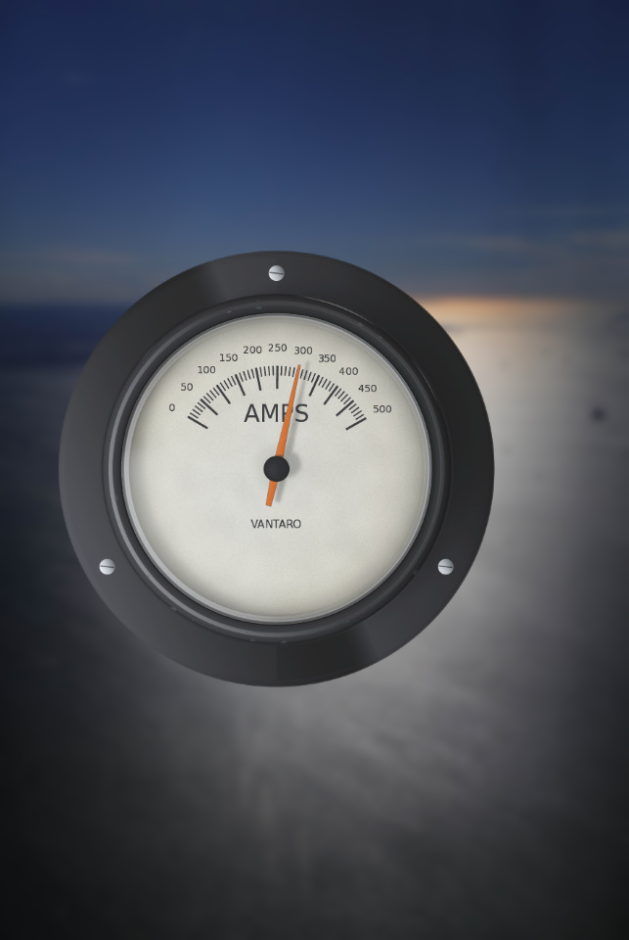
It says value=300 unit=A
